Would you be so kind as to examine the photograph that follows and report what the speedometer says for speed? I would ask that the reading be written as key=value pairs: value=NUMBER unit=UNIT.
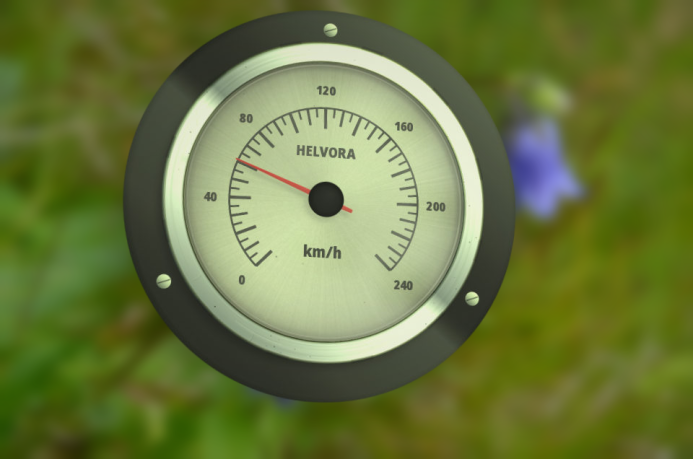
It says value=60 unit=km/h
